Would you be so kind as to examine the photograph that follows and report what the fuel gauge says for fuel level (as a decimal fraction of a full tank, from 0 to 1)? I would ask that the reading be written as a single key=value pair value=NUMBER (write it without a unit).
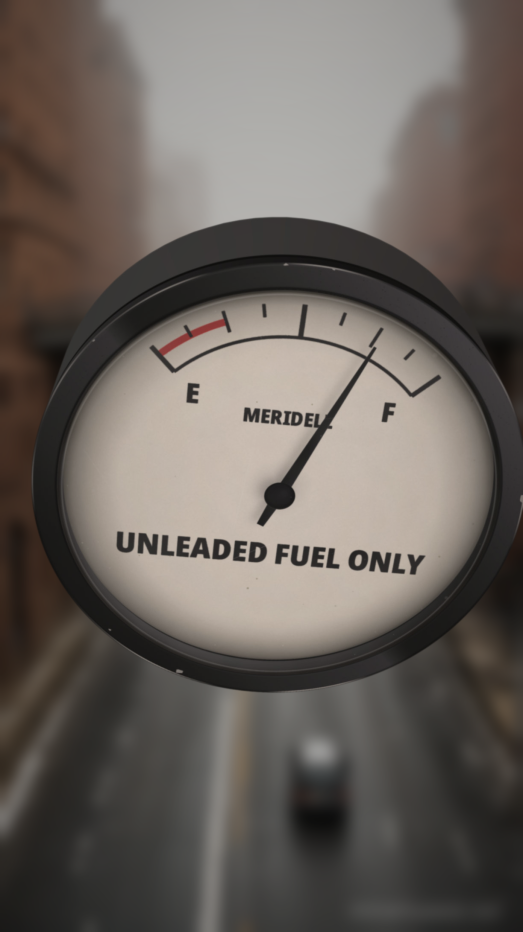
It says value=0.75
